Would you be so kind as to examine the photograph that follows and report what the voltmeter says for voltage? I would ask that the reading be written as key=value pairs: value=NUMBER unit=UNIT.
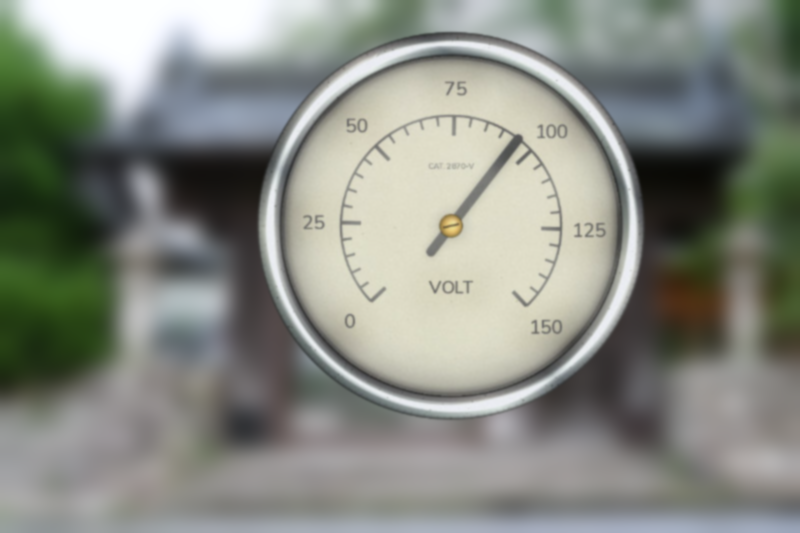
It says value=95 unit=V
